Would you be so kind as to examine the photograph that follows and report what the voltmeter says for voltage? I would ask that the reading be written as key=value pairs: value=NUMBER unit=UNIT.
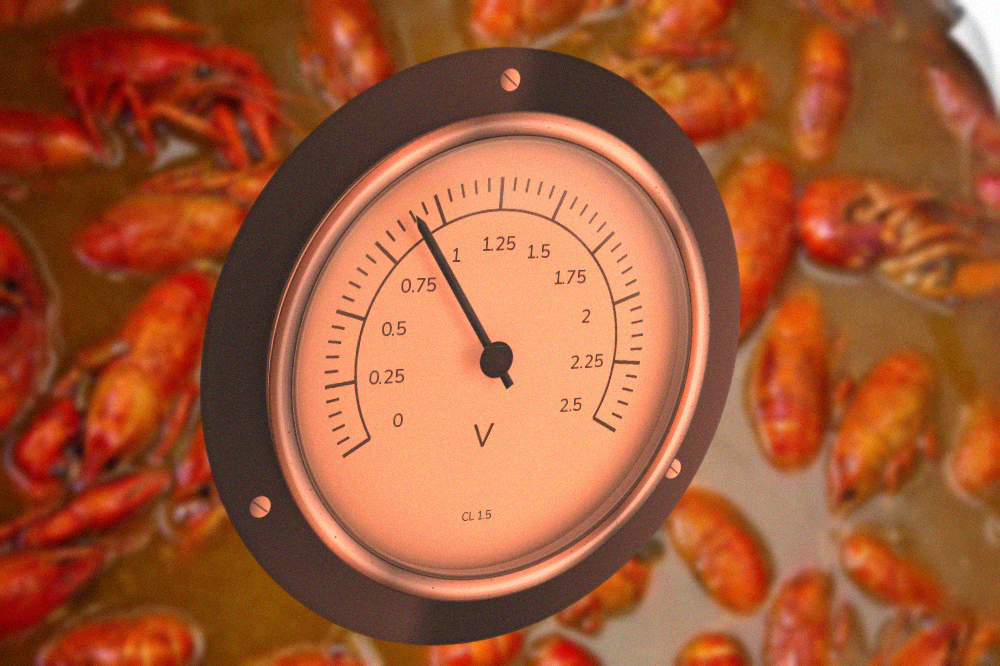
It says value=0.9 unit=V
